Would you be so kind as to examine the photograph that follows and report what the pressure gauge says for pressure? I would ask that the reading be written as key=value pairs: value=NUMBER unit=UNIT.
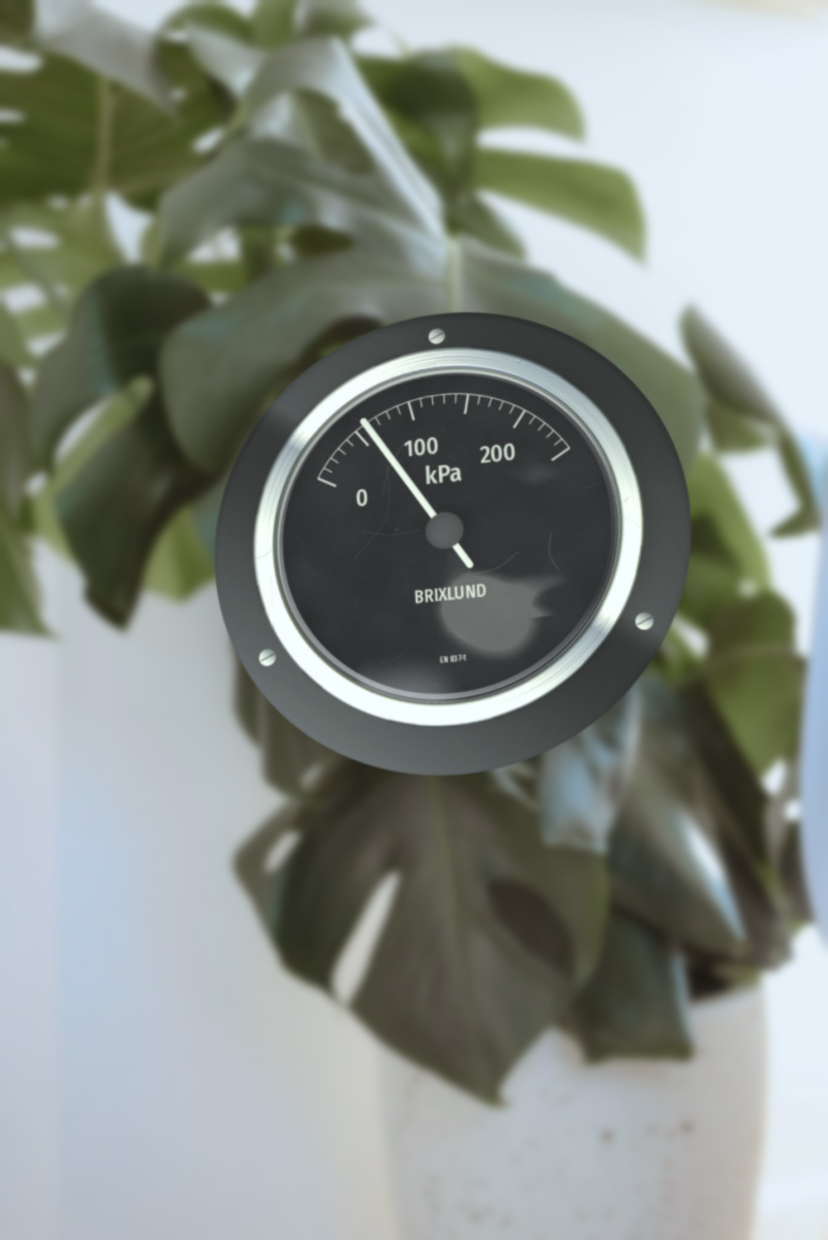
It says value=60 unit=kPa
